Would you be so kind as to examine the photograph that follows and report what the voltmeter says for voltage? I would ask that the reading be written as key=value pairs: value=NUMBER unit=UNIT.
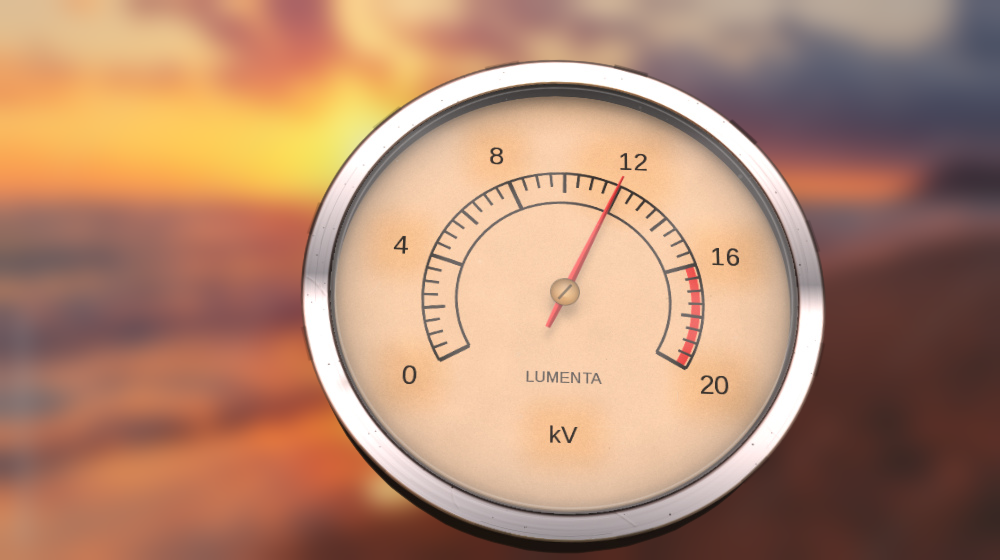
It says value=12 unit=kV
